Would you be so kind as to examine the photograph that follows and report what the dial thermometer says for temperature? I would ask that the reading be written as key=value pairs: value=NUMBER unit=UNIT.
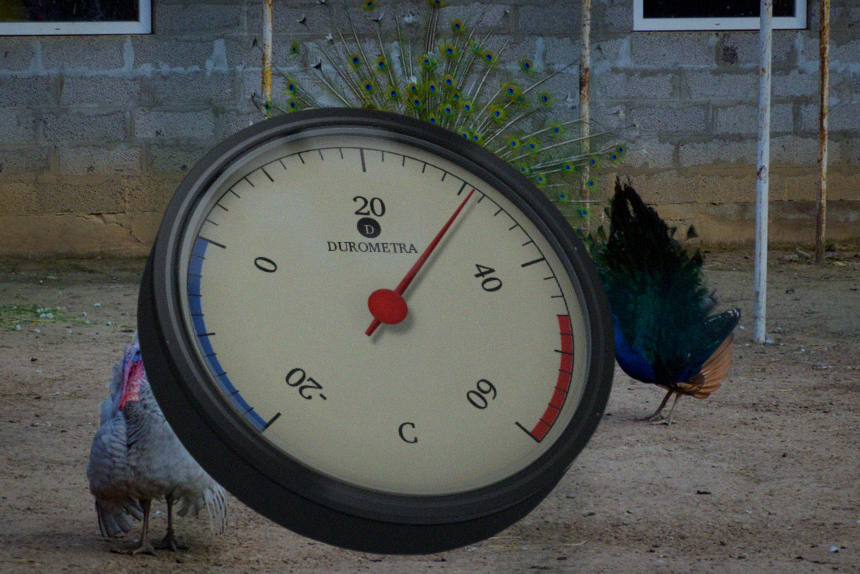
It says value=31 unit=°C
